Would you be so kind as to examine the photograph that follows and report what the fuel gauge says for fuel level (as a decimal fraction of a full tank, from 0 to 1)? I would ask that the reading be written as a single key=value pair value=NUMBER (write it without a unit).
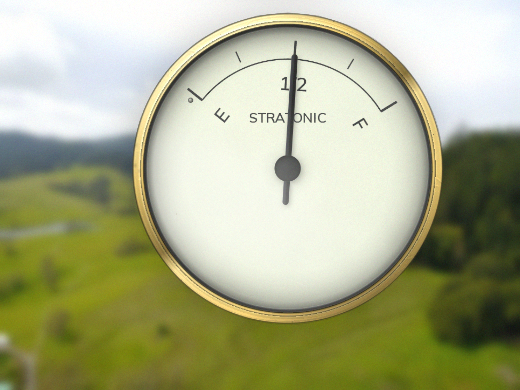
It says value=0.5
